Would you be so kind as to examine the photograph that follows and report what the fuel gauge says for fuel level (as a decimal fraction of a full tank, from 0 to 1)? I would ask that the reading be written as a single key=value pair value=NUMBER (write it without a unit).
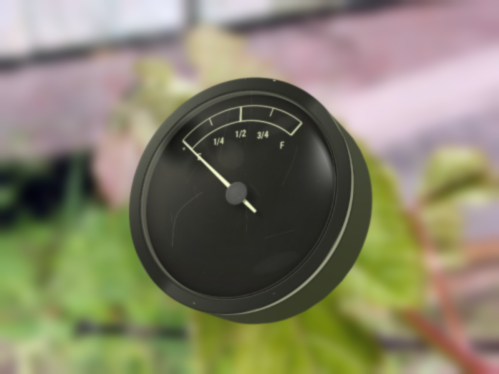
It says value=0
